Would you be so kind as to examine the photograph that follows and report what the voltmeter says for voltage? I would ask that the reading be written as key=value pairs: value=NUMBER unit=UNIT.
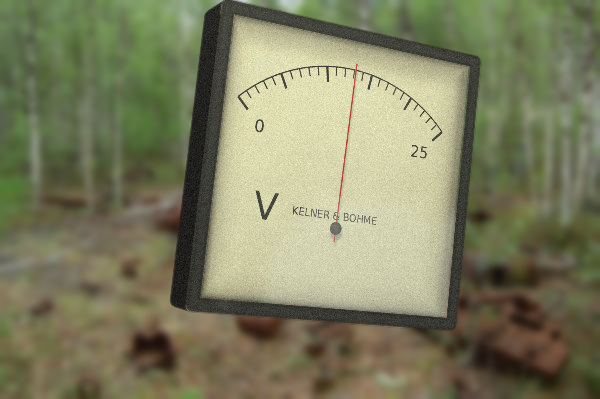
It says value=13 unit=V
